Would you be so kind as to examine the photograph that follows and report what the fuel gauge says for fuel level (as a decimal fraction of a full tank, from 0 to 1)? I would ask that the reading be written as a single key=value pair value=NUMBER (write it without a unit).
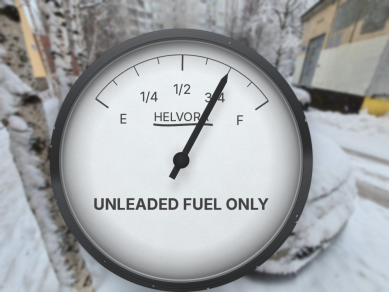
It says value=0.75
